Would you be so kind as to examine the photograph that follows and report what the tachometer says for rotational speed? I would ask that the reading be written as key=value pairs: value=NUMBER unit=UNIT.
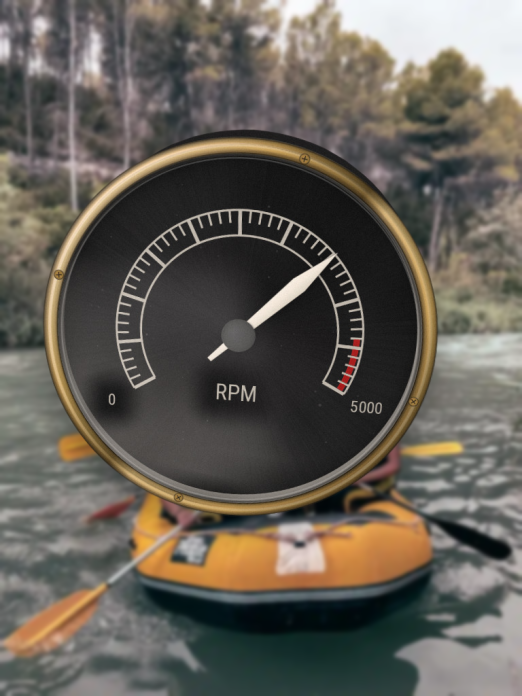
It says value=3500 unit=rpm
